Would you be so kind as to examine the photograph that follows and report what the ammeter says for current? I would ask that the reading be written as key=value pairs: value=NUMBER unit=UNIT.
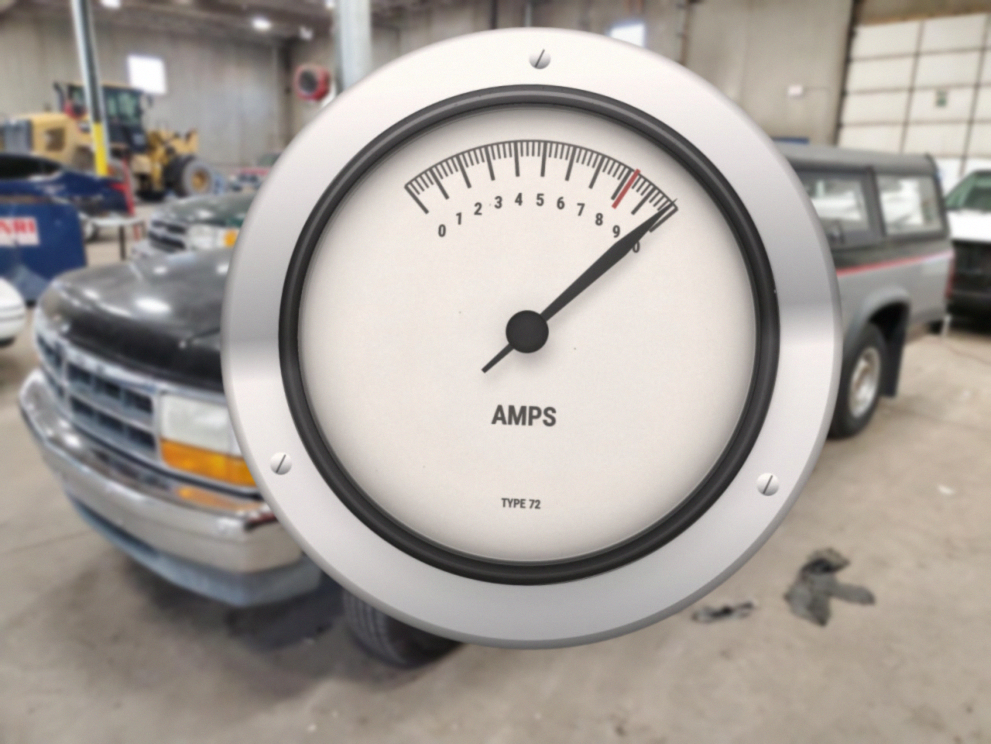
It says value=9.8 unit=A
